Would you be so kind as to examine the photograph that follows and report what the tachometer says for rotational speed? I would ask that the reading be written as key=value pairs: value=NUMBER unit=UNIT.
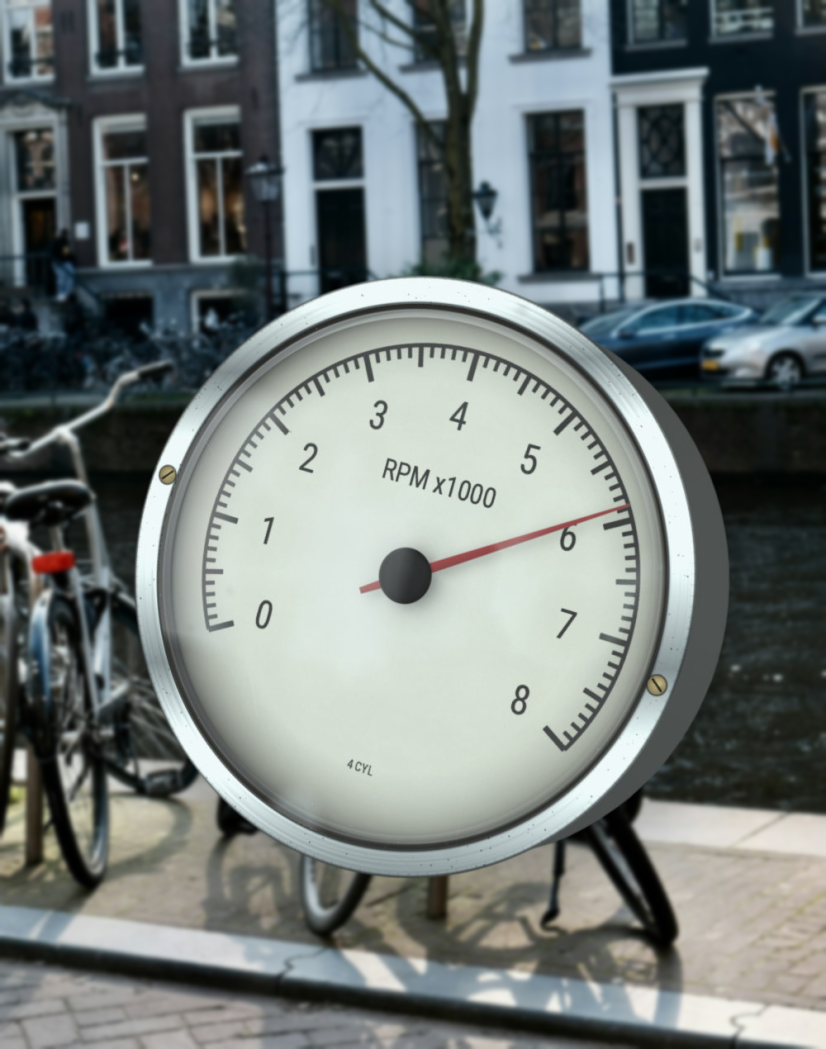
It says value=5900 unit=rpm
